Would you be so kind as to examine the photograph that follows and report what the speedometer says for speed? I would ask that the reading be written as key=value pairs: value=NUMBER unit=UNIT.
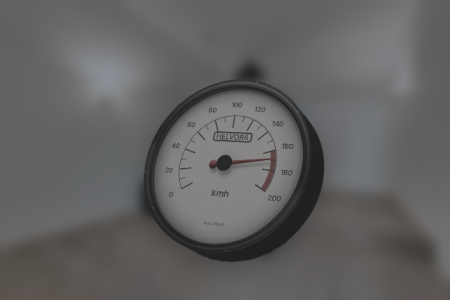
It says value=170 unit=km/h
